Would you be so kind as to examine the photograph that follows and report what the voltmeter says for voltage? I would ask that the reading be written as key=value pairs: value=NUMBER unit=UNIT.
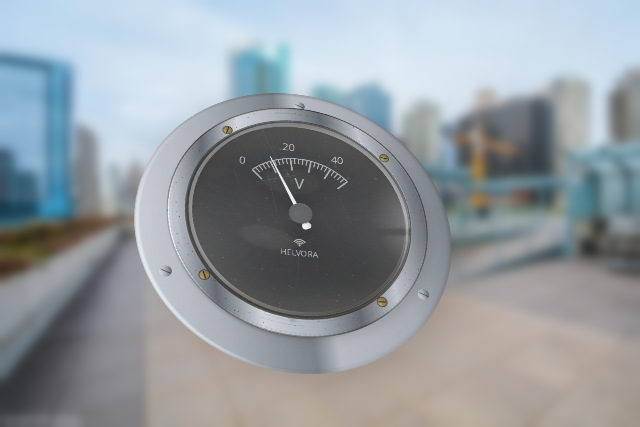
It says value=10 unit=V
